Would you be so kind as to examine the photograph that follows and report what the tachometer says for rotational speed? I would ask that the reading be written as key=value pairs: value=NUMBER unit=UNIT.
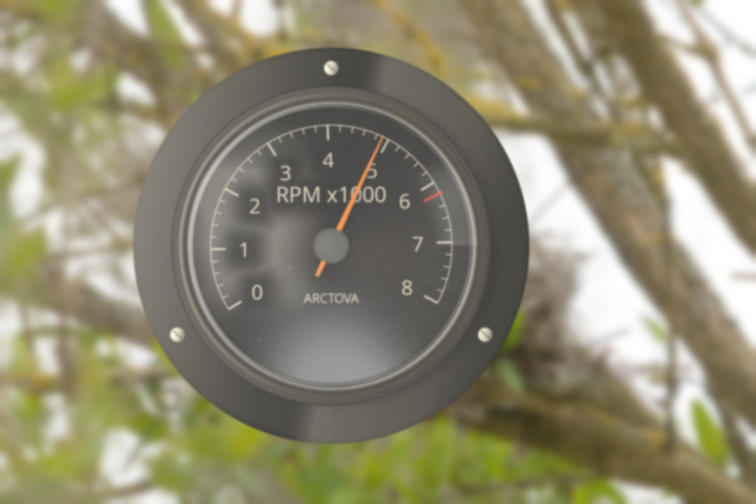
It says value=4900 unit=rpm
